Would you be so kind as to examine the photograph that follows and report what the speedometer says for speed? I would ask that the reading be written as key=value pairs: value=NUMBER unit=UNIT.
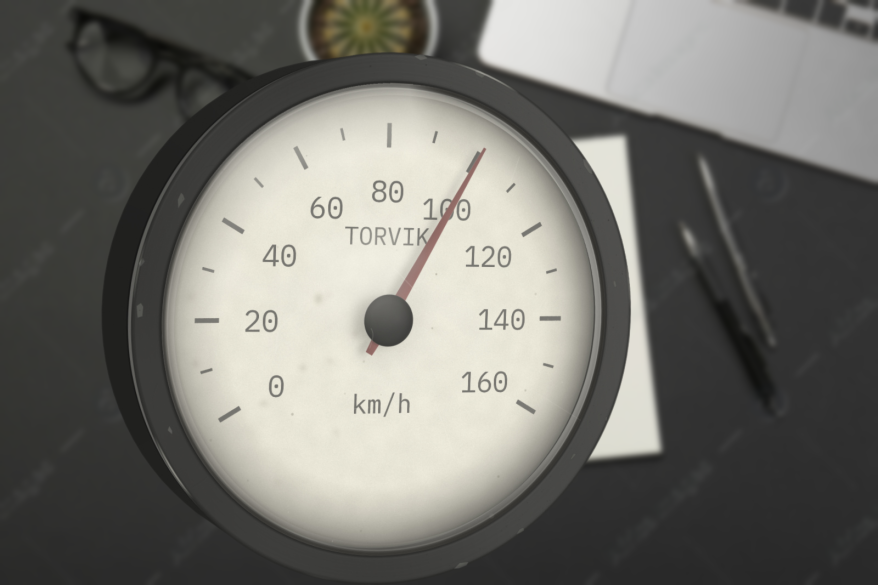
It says value=100 unit=km/h
